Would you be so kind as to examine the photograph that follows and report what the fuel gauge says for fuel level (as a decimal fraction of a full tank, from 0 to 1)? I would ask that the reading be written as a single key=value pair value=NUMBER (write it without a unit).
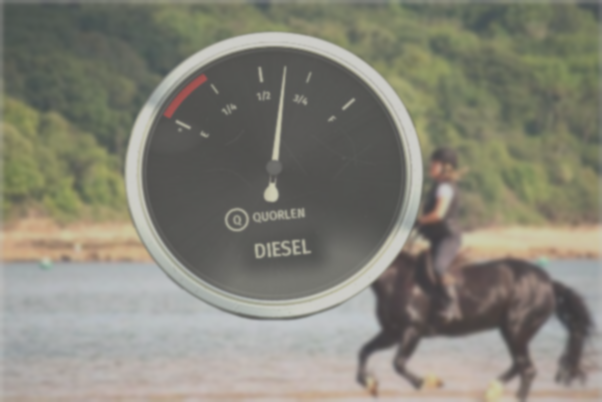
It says value=0.625
